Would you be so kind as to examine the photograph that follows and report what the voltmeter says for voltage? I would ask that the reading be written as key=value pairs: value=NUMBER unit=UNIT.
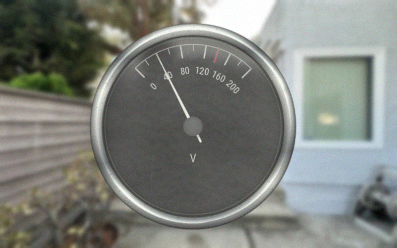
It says value=40 unit=V
